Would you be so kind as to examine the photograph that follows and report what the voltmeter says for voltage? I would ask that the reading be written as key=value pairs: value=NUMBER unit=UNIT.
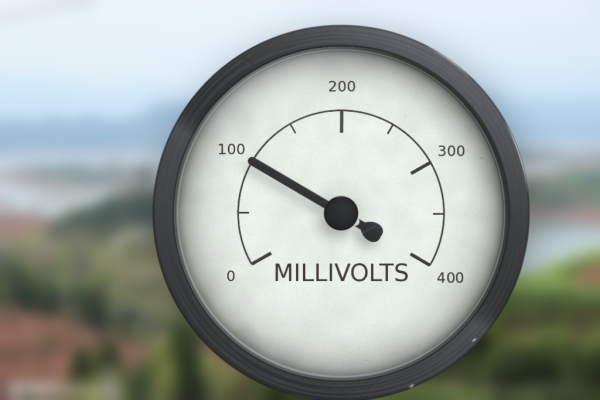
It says value=100 unit=mV
